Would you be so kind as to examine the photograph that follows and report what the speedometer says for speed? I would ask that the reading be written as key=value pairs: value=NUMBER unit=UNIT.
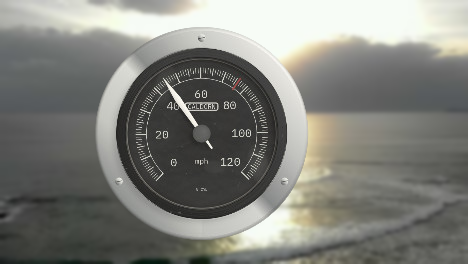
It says value=45 unit=mph
